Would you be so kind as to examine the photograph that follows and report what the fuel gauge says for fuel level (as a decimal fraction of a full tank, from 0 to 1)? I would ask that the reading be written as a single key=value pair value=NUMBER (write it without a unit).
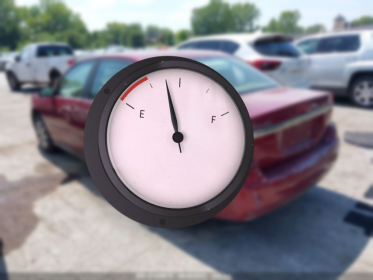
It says value=0.375
